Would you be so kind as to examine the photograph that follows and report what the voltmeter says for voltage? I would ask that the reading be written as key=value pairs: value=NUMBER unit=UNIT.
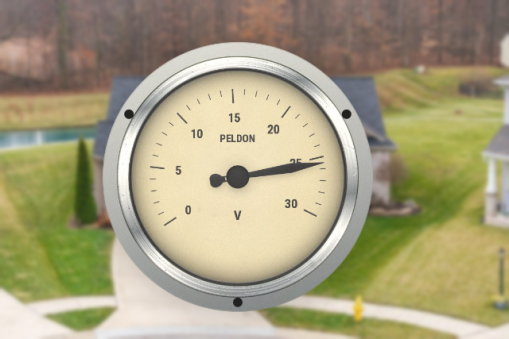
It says value=25.5 unit=V
